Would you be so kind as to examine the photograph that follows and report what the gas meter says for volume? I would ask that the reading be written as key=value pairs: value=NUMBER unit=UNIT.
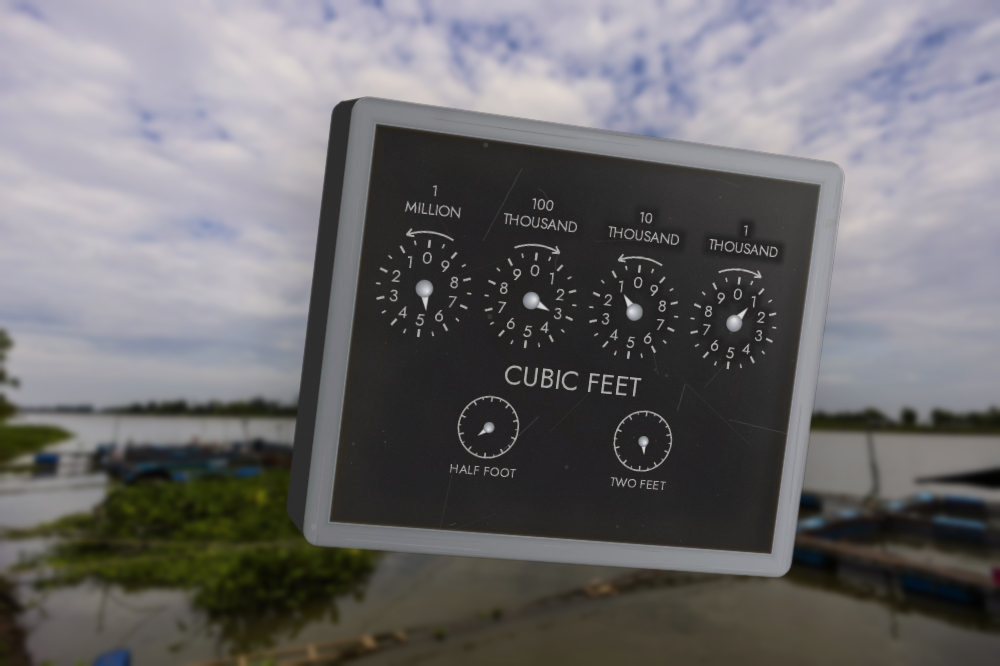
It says value=531100 unit=ft³
